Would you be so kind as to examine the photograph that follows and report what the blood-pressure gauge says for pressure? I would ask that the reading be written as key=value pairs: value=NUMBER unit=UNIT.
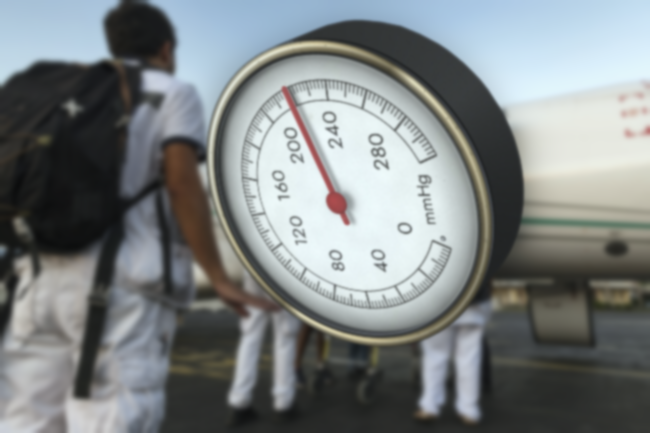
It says value=220 unit=mmHg
